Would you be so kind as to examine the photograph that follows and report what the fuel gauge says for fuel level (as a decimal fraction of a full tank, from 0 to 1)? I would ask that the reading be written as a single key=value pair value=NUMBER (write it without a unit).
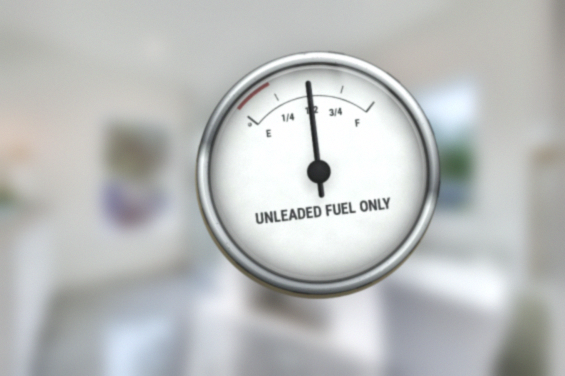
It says value=0.5
